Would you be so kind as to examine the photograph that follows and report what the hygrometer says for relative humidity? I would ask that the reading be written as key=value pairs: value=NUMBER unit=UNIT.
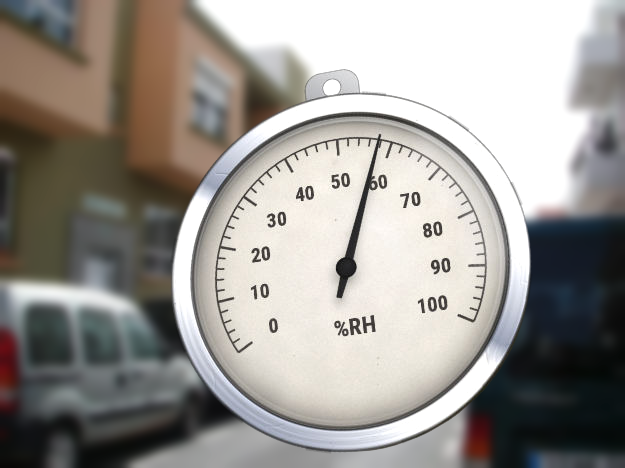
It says value=58 unit=%
